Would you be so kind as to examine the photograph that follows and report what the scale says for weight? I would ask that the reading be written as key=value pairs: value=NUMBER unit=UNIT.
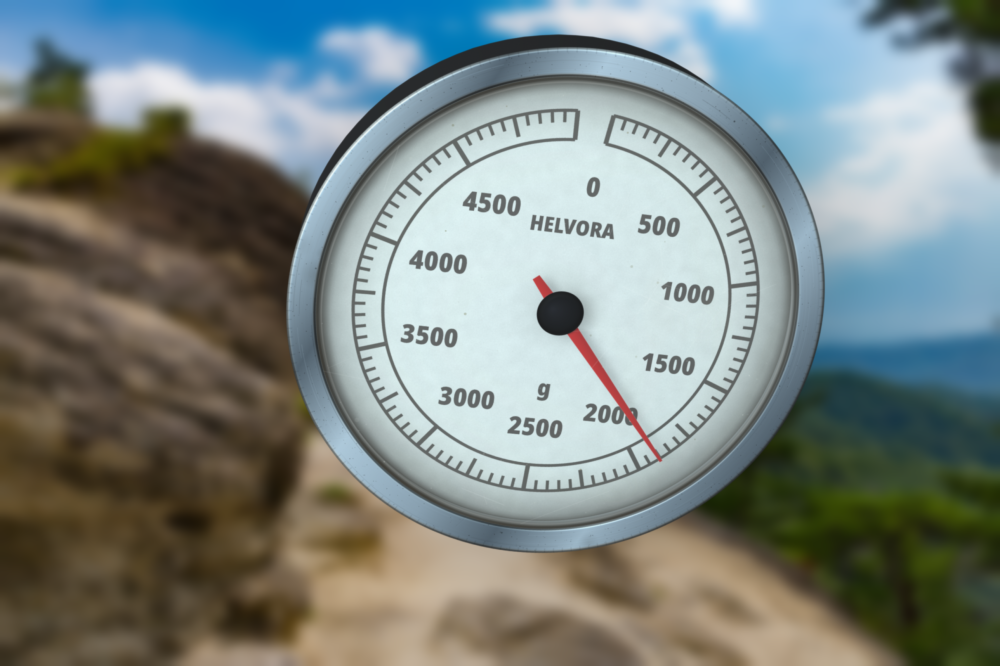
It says value=1900 unit=g
